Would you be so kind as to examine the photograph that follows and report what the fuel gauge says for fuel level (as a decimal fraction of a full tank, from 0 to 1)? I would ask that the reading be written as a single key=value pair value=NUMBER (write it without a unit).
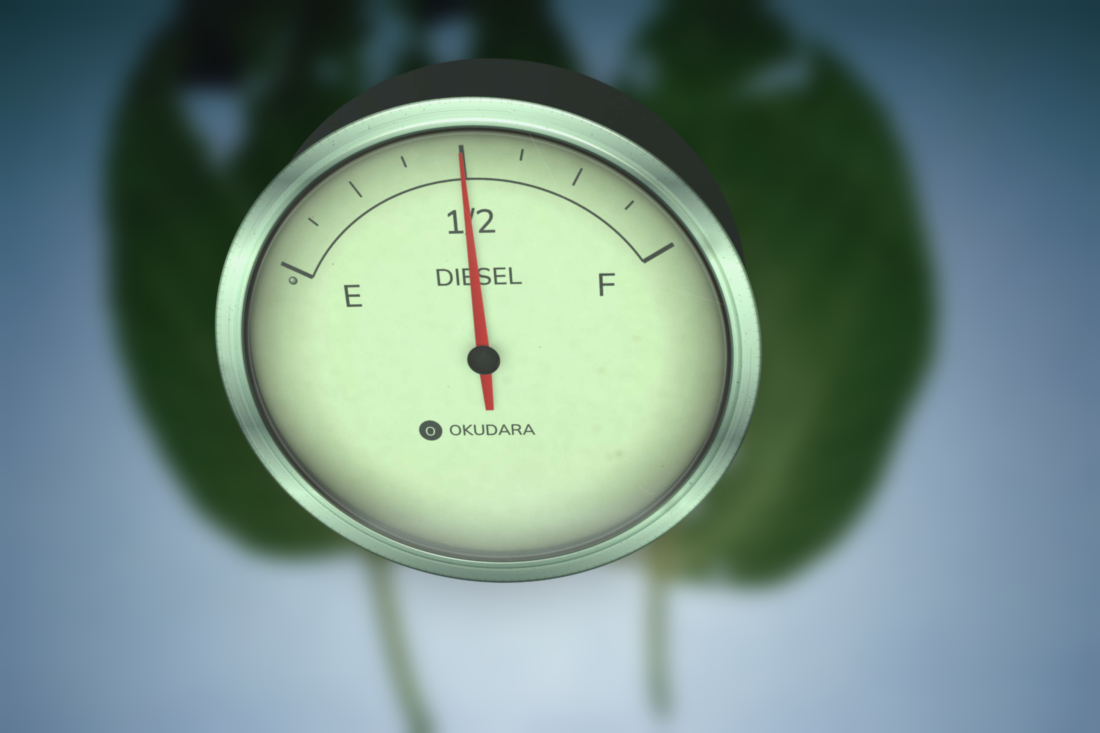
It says value=0.5
